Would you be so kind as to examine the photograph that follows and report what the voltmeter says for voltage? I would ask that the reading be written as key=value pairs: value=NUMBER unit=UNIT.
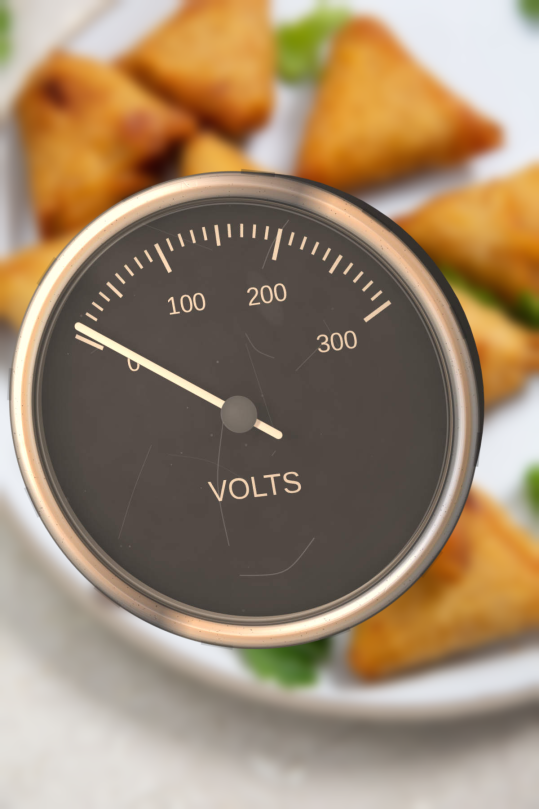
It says value=10 unit=V
